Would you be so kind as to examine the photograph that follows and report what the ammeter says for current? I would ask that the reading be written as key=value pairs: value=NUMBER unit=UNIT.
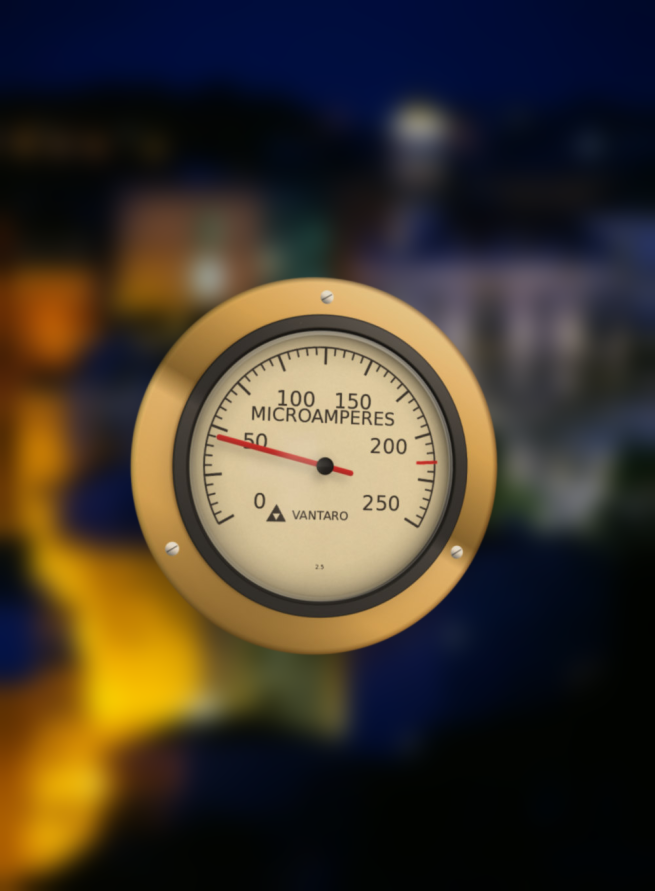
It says value=45 unit=µA
